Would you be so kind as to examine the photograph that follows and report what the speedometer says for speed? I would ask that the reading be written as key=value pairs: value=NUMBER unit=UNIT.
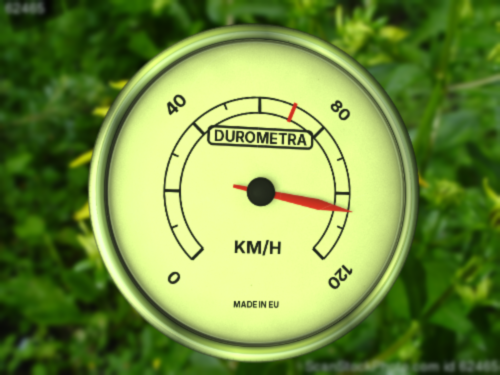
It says value=105 unit=km/h
